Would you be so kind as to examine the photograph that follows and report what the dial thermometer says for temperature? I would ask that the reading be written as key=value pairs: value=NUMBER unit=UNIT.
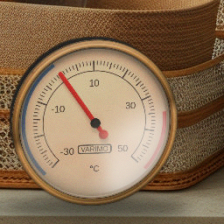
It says value=0 unit=°C
